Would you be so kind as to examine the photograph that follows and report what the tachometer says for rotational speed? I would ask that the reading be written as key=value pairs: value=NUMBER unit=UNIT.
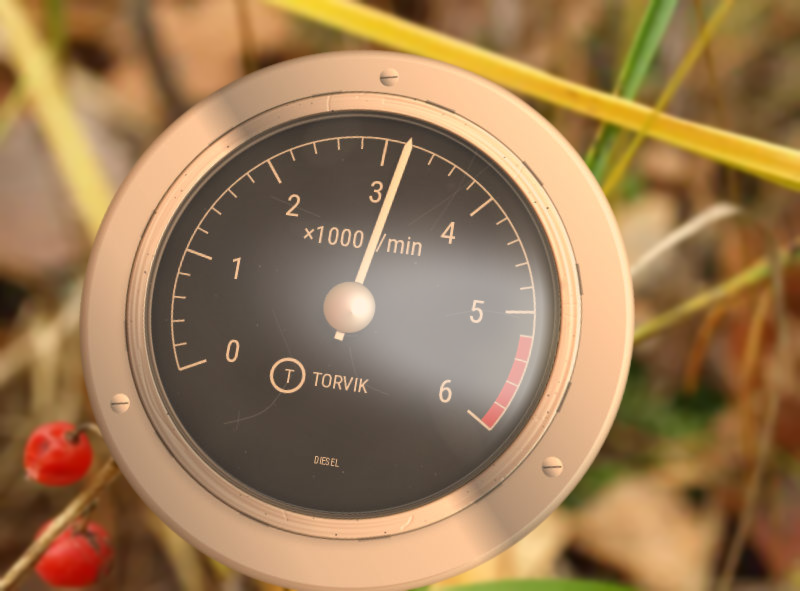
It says value=3200 unit=rpm
